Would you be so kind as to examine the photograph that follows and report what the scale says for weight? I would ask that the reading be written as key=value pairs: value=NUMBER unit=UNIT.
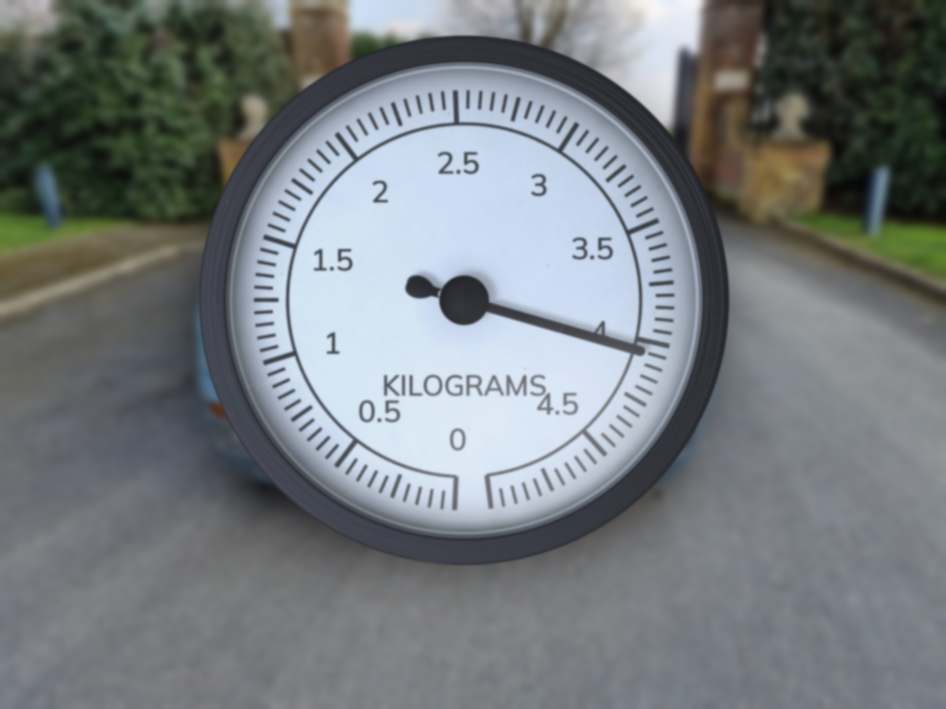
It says value=4.05 unit=kg
